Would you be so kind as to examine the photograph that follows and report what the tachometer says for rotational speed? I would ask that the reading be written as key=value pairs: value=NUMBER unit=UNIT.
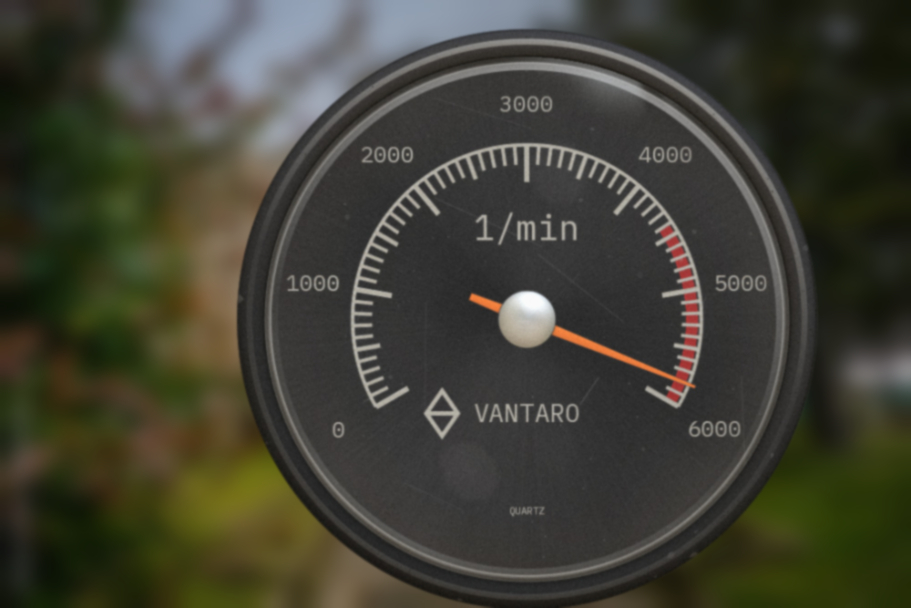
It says value=5800 unit=rpm
